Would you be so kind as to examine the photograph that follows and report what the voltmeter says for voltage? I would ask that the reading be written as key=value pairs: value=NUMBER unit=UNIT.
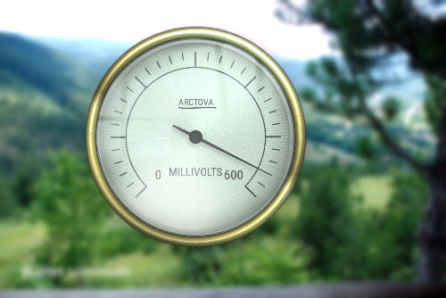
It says value=560 unit=mV
